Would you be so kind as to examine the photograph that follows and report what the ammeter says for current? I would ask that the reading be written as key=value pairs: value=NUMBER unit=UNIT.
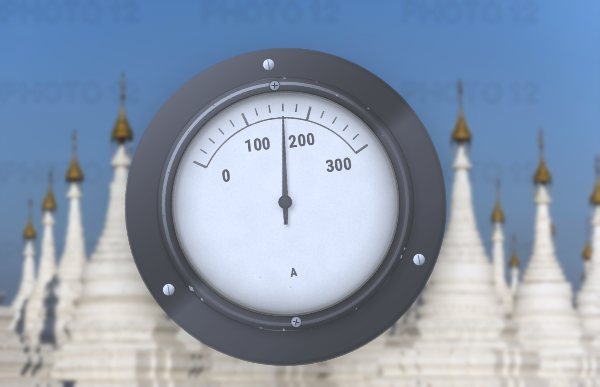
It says value=160 unit=A
